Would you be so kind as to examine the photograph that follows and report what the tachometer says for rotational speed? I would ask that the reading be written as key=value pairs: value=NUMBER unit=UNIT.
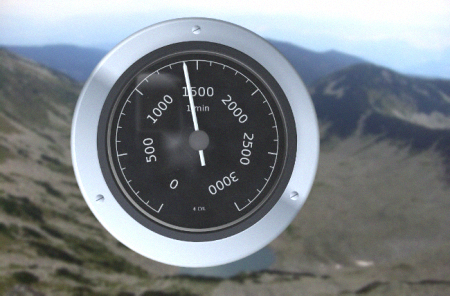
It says value=1400 unit=rpm
